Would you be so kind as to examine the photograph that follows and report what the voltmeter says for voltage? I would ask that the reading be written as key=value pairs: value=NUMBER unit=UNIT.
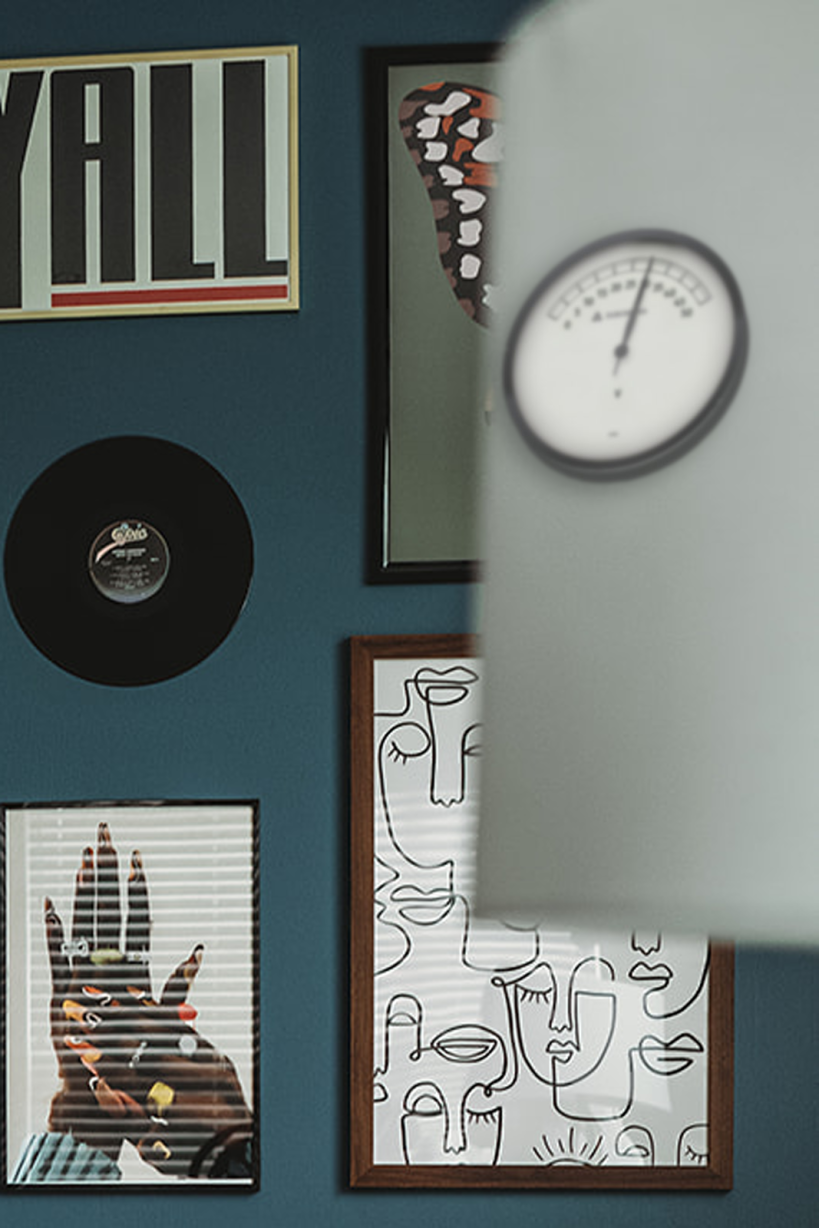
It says value=30 unit=V
